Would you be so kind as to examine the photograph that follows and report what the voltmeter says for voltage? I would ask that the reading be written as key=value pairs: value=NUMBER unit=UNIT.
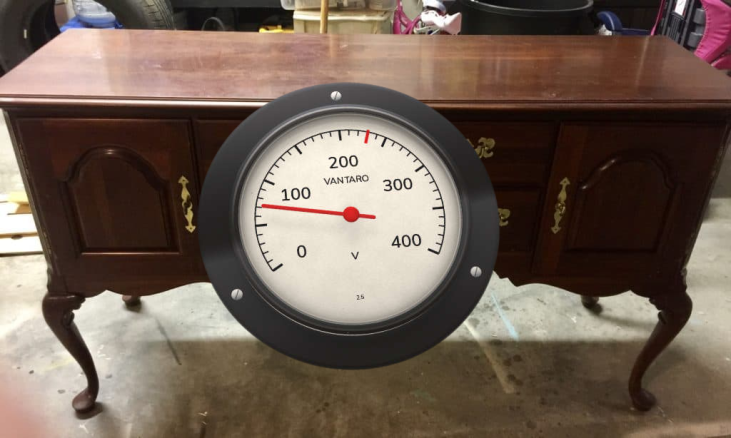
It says value=70 unit=V
